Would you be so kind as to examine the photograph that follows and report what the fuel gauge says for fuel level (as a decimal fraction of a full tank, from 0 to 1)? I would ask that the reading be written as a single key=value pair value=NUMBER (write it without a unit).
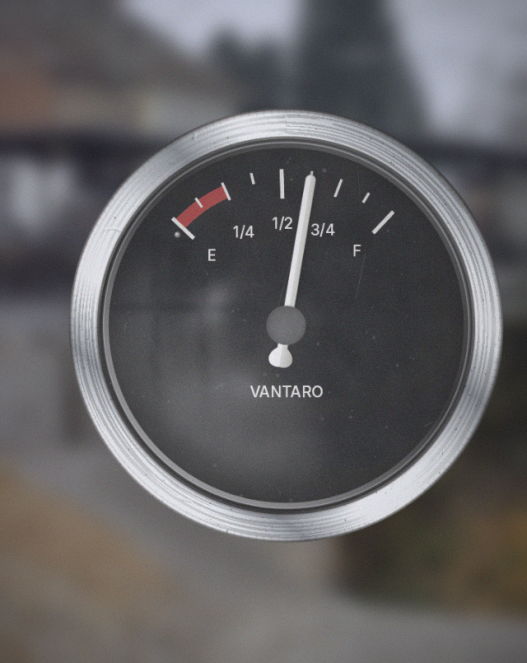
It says value=0.625
